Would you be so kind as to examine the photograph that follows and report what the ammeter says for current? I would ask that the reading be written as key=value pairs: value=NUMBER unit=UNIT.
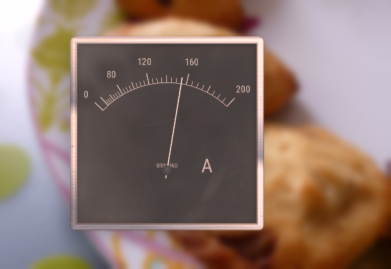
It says value=155 unit=A
